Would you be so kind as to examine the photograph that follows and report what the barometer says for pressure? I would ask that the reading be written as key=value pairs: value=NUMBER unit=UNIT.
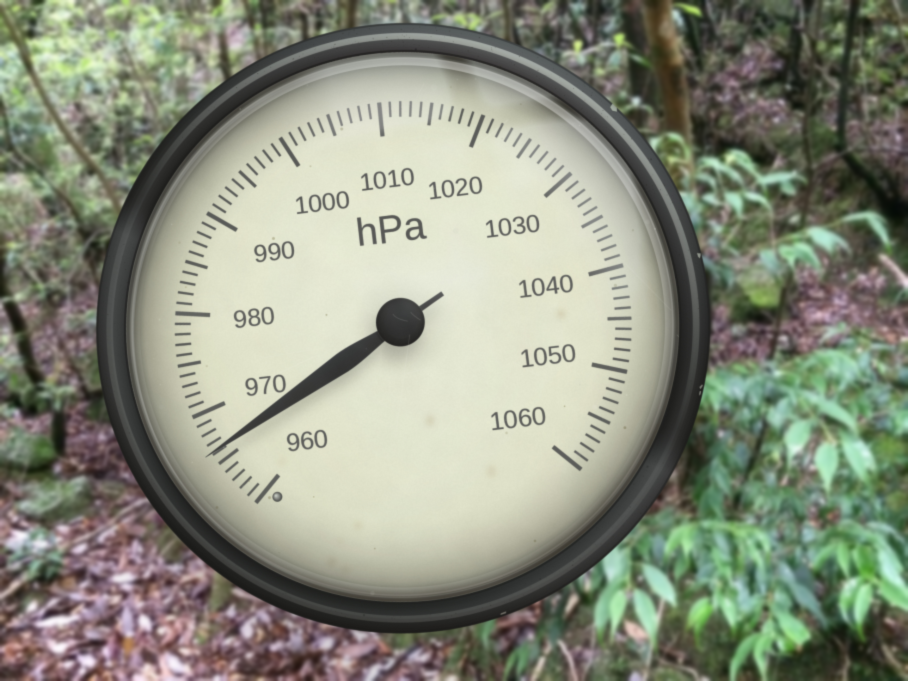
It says value=966 unit=hPa
